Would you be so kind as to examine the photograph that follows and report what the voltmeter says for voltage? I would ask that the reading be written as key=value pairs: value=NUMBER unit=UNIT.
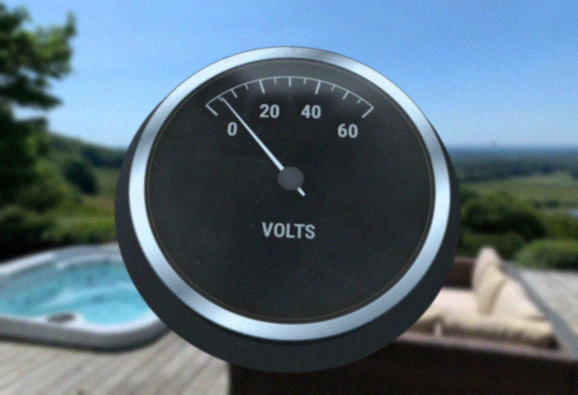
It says value=5 unit=V
